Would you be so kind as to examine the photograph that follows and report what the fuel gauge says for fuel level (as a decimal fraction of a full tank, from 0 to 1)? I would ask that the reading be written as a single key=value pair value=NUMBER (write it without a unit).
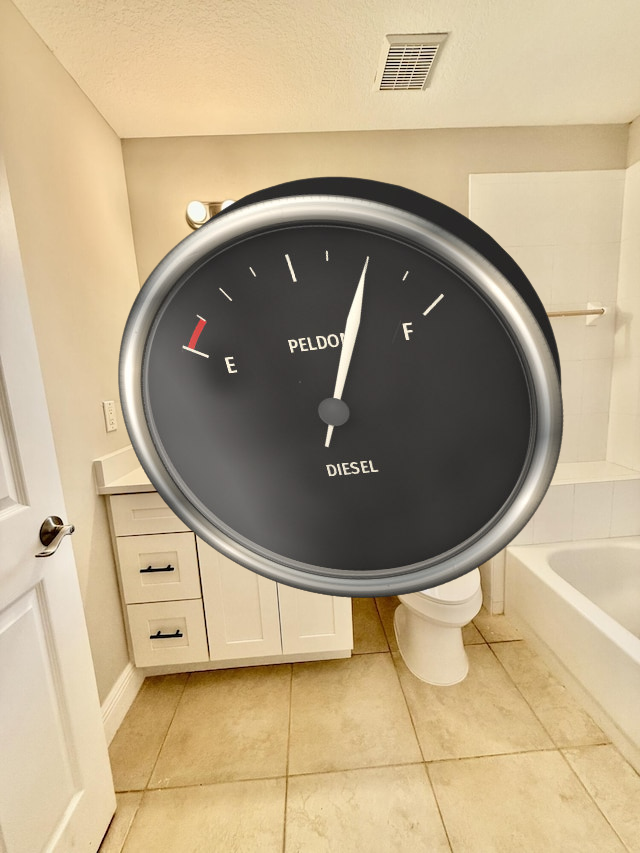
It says value=0.75
